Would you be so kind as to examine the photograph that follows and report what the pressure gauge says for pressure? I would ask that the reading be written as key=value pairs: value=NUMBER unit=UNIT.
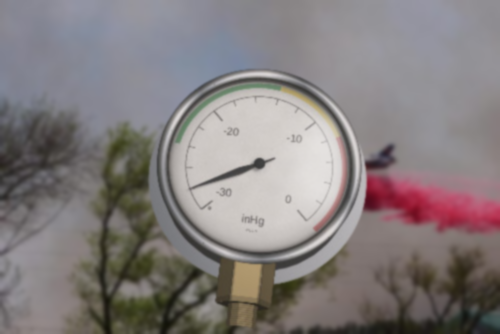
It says value=-28 unit=inHg
